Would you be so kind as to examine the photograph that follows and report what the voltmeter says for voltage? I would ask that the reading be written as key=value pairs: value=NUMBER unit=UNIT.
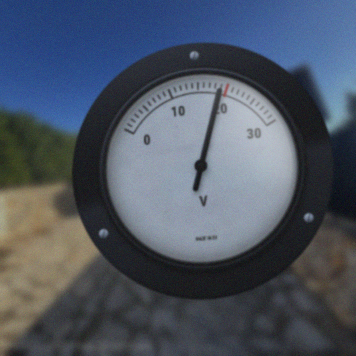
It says value=19 unit=V
